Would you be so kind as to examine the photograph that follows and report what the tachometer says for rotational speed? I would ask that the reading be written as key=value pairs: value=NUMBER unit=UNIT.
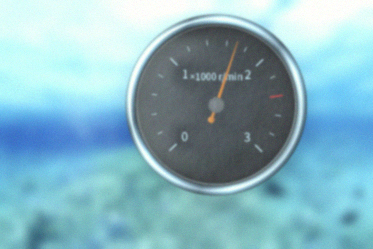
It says value=1700 unit=rpm
